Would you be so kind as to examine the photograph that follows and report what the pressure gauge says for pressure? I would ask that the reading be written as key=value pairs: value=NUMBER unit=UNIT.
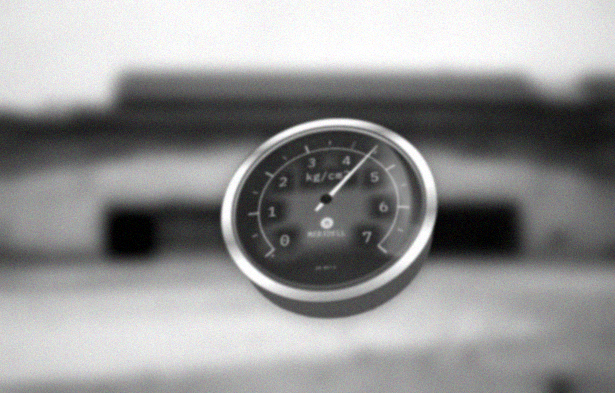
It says value=4.5 unit=kg/cm²
